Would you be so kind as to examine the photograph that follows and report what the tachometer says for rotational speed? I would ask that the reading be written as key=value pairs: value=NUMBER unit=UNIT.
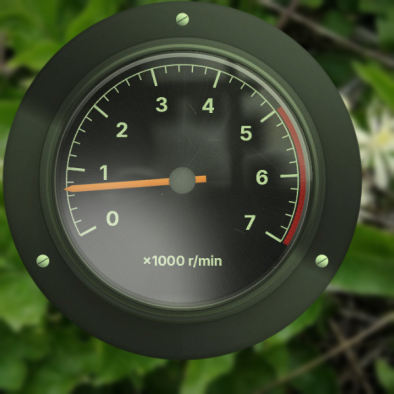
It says value=700 unit=rpm
